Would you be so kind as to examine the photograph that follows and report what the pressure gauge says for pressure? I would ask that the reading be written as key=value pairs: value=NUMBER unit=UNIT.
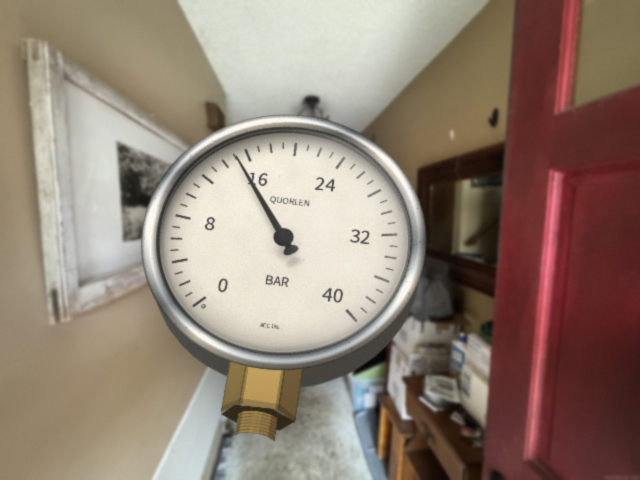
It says value=15 unit=bar
